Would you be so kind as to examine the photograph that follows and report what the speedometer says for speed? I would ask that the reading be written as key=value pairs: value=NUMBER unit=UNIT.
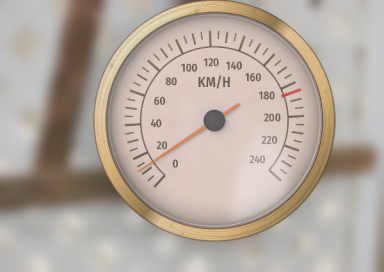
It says value=12.5 unit=km/h
